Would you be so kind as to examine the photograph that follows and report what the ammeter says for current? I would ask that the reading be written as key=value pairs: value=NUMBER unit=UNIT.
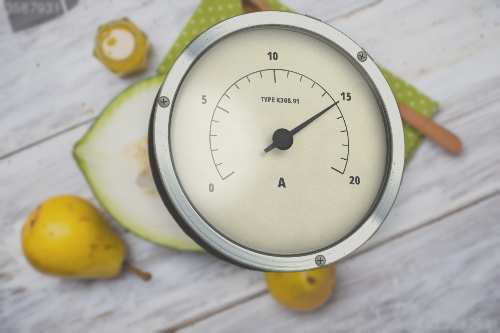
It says value=15 unit=A
